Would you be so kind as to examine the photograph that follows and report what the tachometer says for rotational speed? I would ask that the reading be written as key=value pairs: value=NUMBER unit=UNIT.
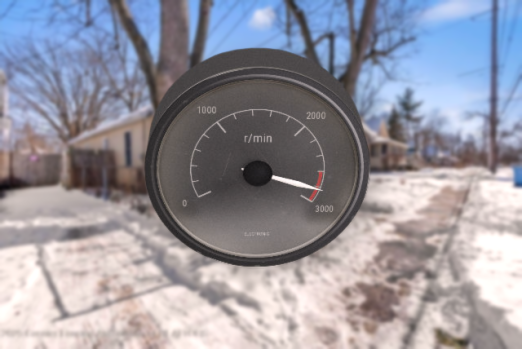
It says value=2800 unit=rpm
